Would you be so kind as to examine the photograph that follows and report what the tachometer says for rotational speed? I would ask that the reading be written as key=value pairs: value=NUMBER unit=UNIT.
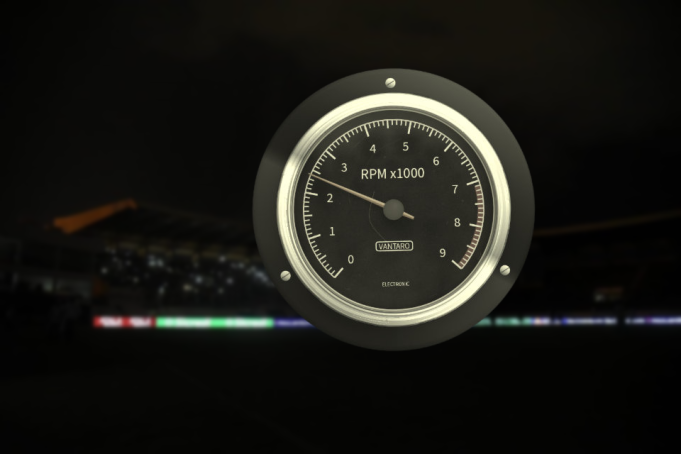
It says value=2400 unit=rpm
